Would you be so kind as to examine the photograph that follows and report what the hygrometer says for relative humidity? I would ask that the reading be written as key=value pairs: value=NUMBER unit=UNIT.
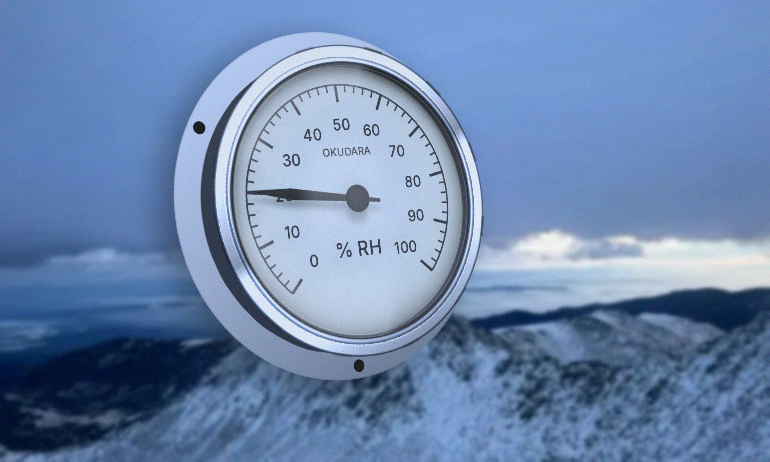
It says value=20 unit=%
